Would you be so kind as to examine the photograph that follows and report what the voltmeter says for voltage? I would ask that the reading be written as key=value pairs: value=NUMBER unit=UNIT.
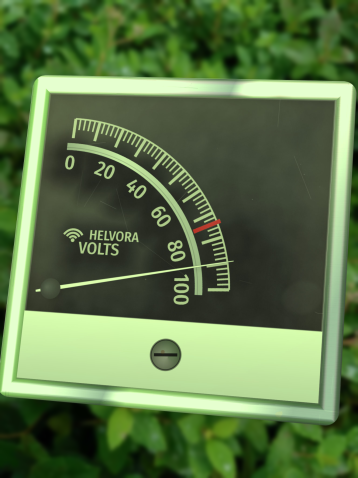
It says value=90 unit=V
